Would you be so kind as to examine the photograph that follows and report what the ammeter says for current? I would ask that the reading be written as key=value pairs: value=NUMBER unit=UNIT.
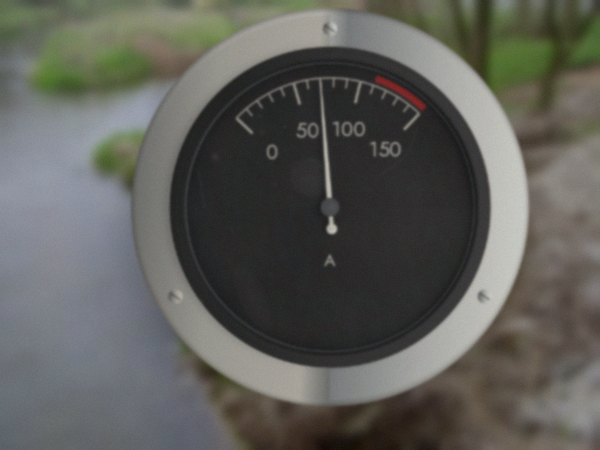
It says value=70 unit=A
